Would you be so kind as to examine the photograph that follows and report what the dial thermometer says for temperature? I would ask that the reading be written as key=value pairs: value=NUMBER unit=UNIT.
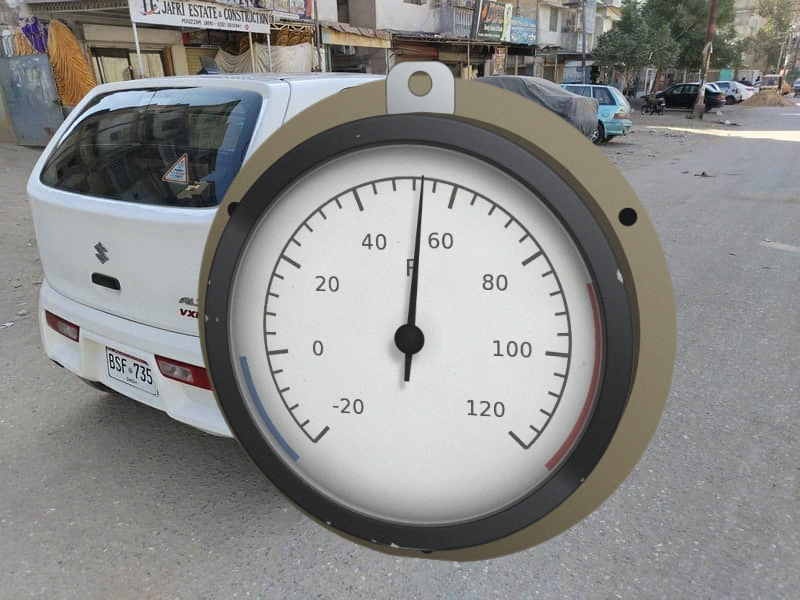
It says value=54 unit=°F
